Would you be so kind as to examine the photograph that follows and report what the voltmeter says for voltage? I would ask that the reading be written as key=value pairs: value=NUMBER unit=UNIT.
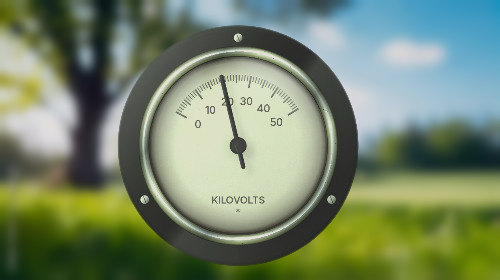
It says value=20 unit=kV
